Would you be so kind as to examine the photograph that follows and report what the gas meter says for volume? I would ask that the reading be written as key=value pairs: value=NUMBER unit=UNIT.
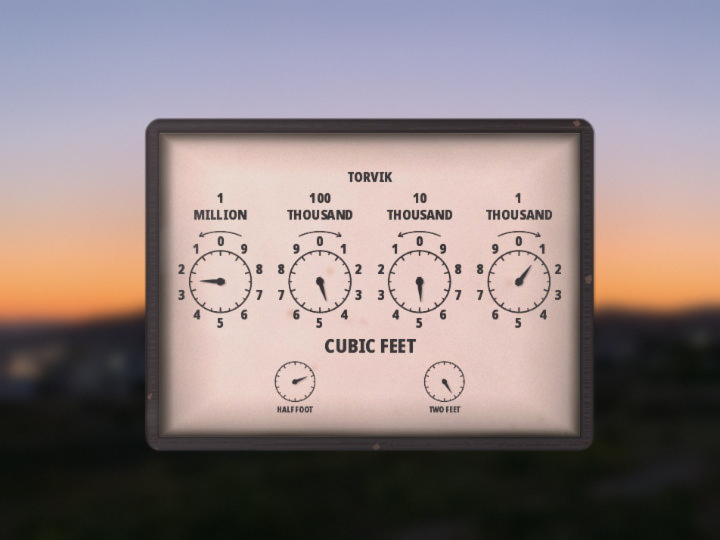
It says value=245100 unit=ft³
